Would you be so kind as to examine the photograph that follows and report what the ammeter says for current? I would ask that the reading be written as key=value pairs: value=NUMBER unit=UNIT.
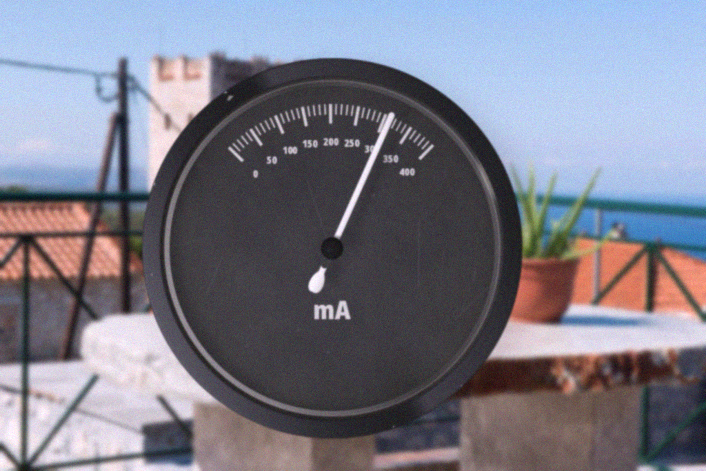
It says value=310 unit=mA
